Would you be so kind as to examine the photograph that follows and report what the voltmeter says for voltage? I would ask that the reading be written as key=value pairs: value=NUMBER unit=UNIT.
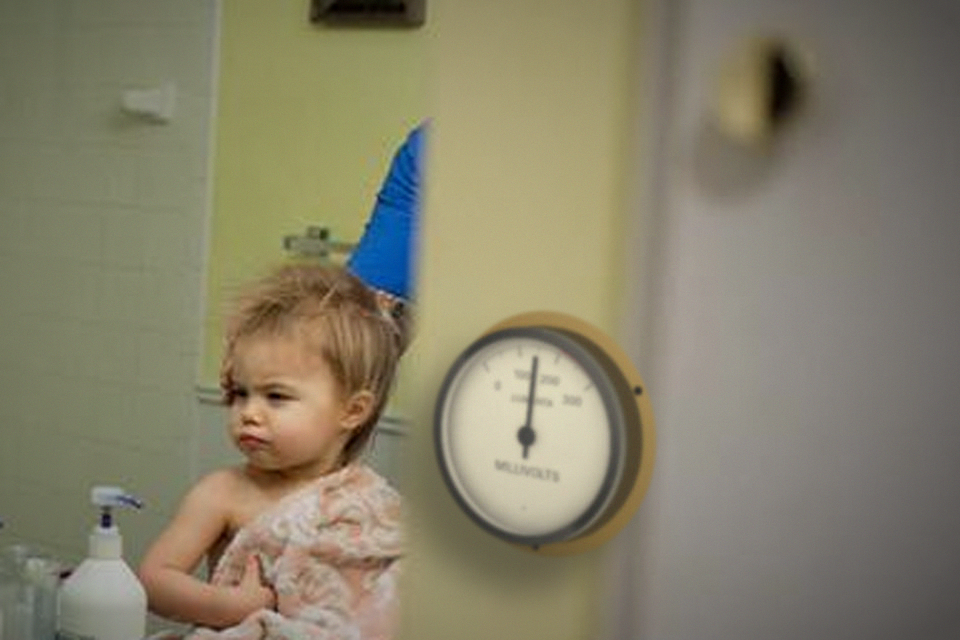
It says value=150 unit=mV
